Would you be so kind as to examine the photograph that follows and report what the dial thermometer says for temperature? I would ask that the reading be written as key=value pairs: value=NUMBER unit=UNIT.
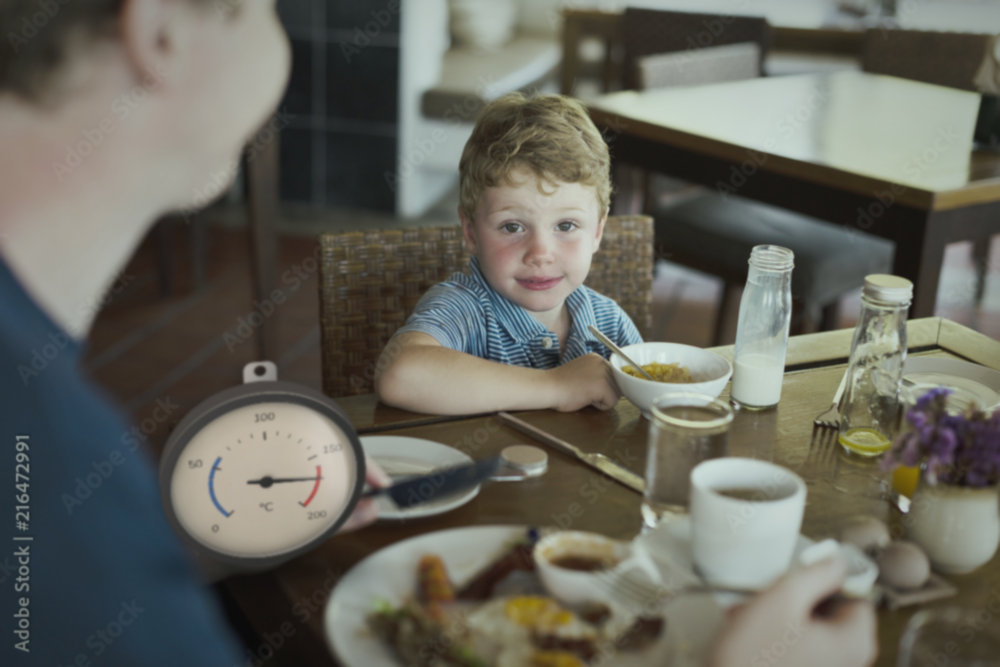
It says value=170 unit=°C
